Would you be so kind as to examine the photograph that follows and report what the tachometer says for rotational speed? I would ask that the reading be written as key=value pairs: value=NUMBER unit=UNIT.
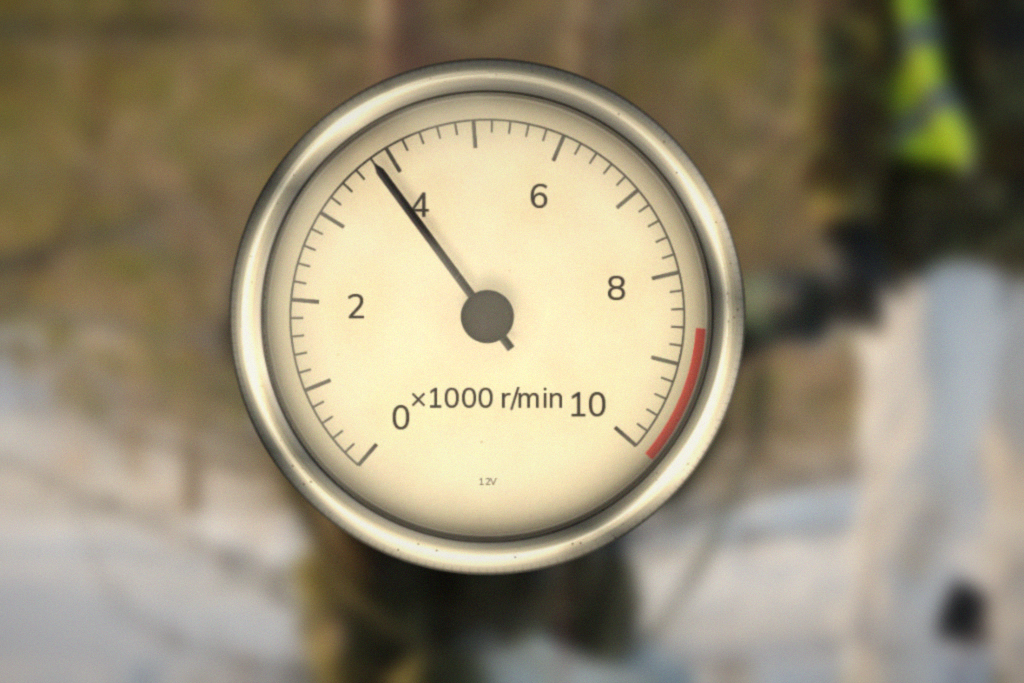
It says value=3800 unit=rpm
